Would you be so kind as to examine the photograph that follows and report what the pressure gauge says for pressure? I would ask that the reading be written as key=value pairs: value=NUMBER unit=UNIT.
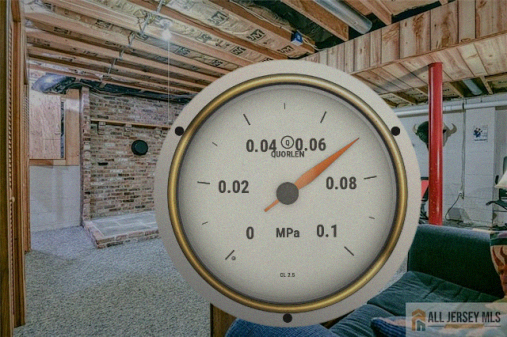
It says value=0.07 unit=MPa
